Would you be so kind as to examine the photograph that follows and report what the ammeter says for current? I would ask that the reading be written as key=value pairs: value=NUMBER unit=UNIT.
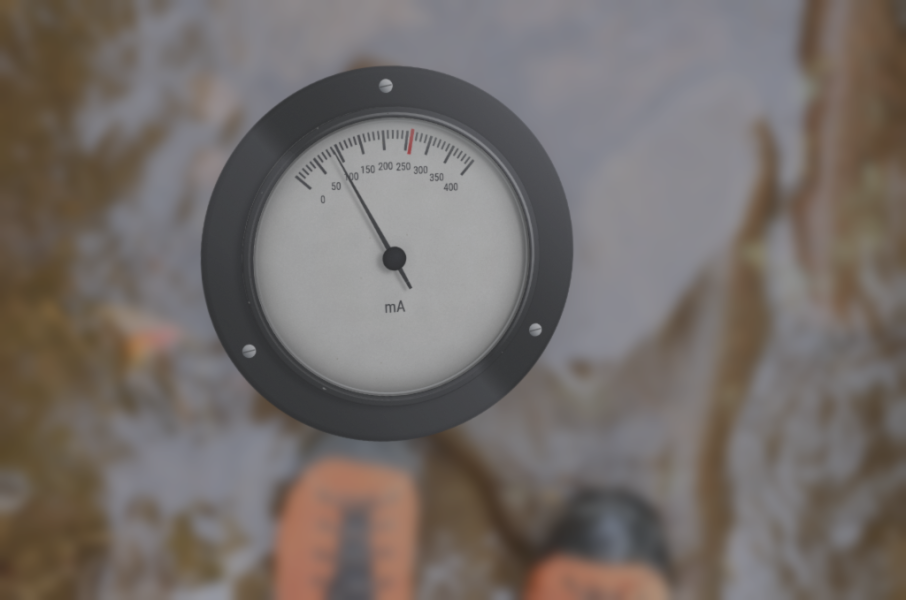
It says value=90 unit=mA
